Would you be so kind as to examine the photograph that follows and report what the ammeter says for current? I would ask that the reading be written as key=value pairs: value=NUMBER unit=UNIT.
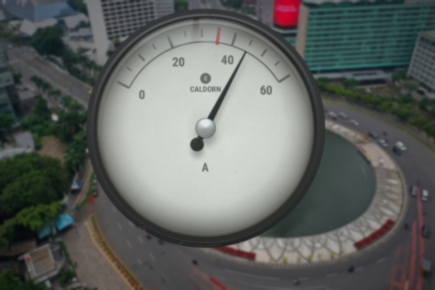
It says value=45 unit=A
